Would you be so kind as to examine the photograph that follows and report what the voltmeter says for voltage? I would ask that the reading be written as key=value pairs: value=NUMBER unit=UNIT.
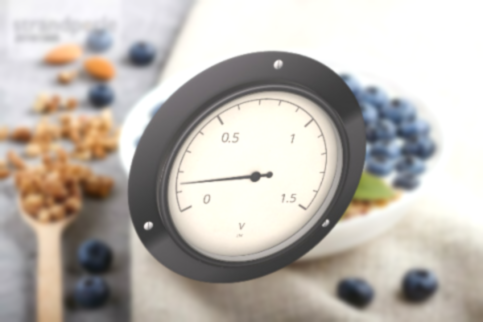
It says value=0.15 unit=V
